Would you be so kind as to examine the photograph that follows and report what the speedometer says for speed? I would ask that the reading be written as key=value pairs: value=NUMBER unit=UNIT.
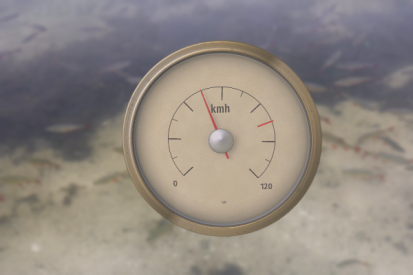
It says value=50 unit=km/h
